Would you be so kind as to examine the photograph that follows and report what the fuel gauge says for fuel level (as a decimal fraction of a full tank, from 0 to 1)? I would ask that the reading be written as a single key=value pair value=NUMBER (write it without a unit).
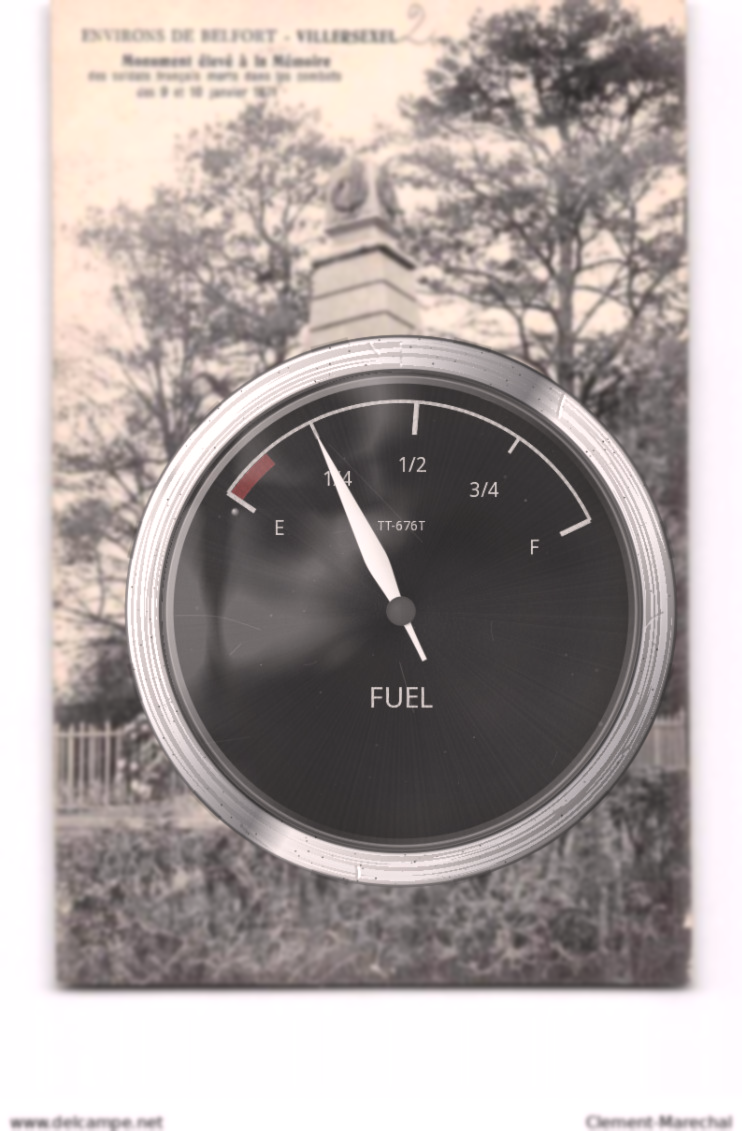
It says value=0.25
